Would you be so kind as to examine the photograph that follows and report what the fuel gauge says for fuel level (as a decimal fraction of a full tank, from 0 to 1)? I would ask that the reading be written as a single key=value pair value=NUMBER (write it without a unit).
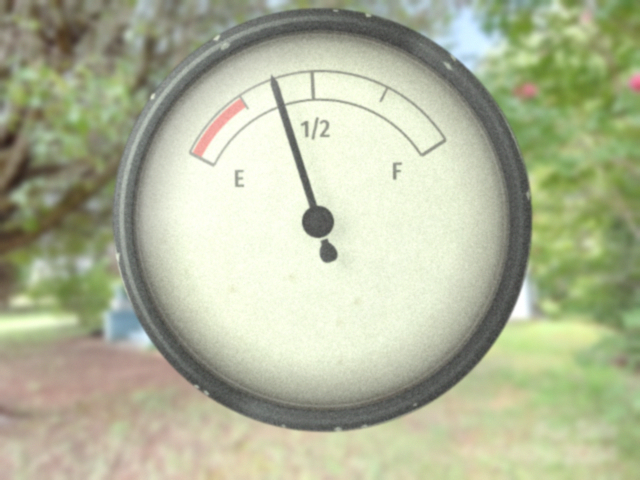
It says value=0.375
